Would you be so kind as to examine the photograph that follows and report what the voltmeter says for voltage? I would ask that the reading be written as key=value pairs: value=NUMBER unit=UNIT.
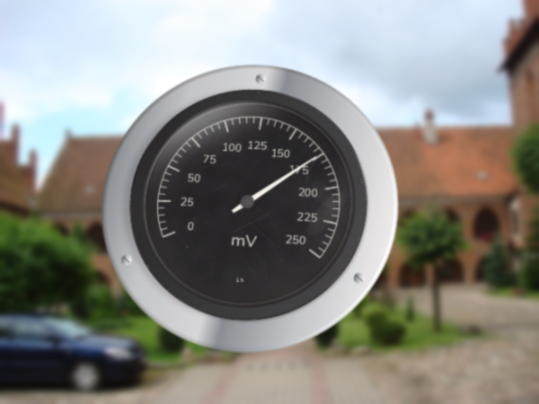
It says value=175 unit=mV
